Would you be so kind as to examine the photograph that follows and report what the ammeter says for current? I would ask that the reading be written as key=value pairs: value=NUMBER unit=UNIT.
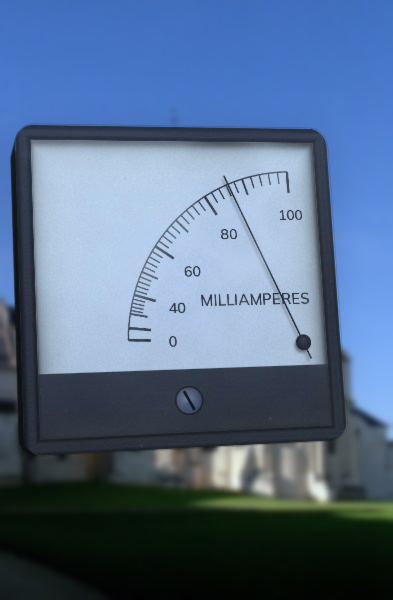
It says value=86 unit=mA
